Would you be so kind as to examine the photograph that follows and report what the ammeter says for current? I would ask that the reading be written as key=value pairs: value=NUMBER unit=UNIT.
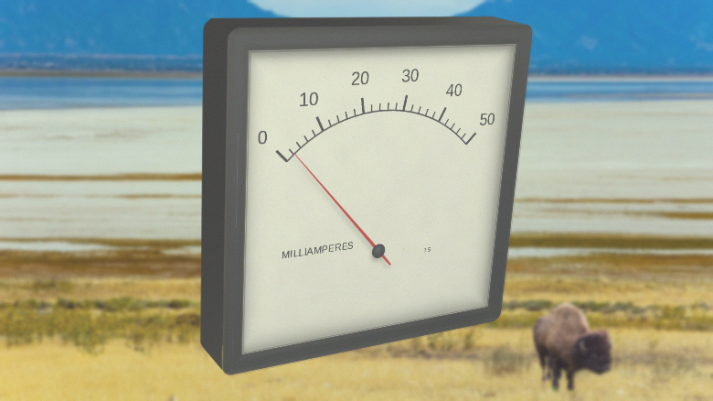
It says value=2 unit=mA
